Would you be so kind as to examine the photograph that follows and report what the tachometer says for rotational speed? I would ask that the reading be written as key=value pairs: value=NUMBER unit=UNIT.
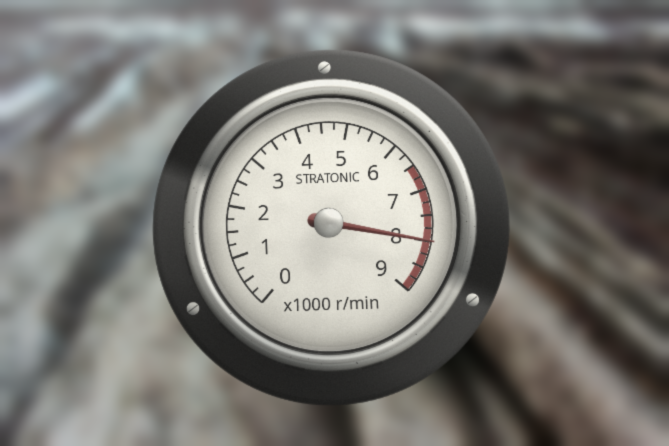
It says value=8000 unit=rpm
